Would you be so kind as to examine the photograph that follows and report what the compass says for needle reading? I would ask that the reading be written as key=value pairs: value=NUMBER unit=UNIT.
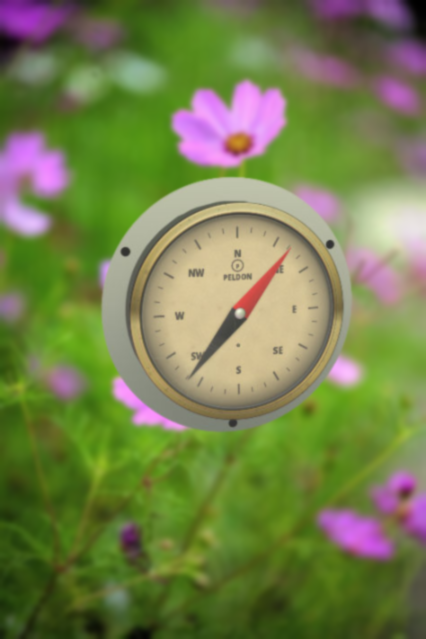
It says value=40 unit=°
